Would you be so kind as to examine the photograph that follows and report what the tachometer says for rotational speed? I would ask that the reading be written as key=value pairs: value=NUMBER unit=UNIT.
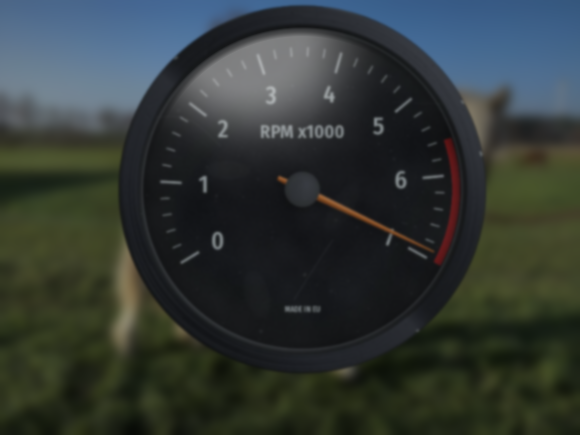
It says value=6900 unit=rpm
